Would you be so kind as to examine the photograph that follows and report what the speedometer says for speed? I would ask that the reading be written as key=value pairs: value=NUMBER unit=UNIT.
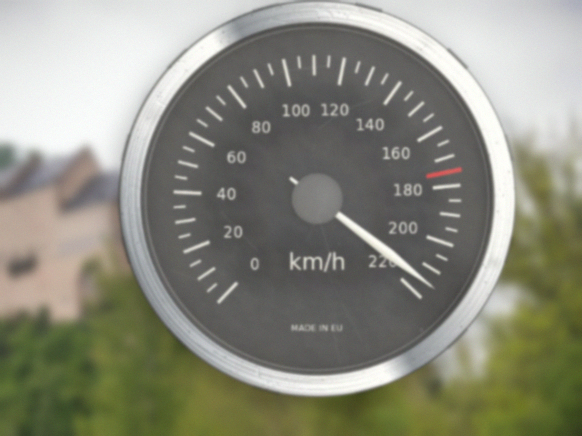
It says value=215 unit=km/h
